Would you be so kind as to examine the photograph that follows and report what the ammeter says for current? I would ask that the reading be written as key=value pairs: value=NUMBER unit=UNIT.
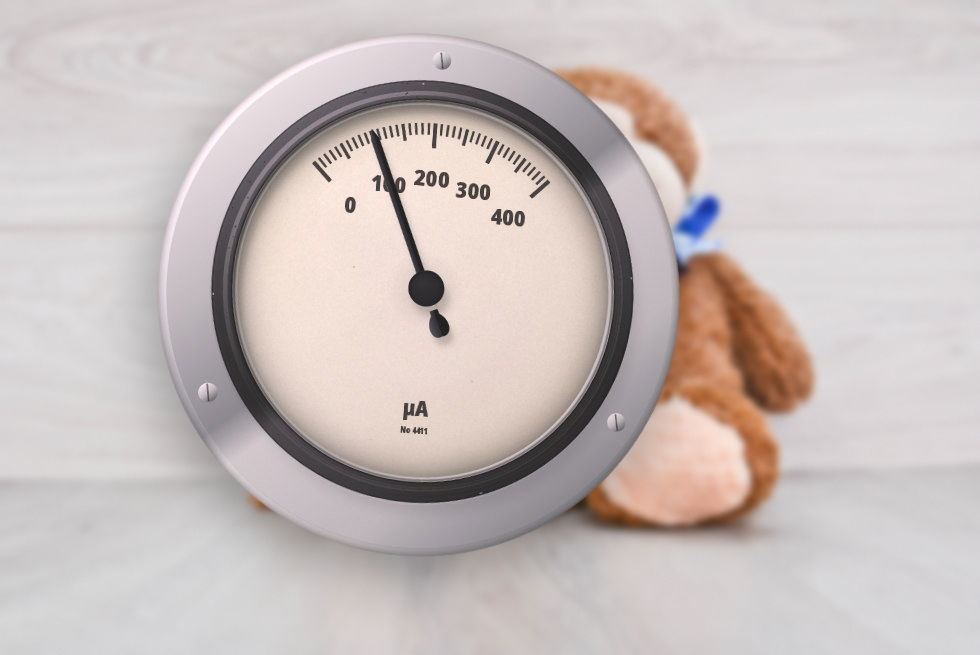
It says value=100 unit=µA
